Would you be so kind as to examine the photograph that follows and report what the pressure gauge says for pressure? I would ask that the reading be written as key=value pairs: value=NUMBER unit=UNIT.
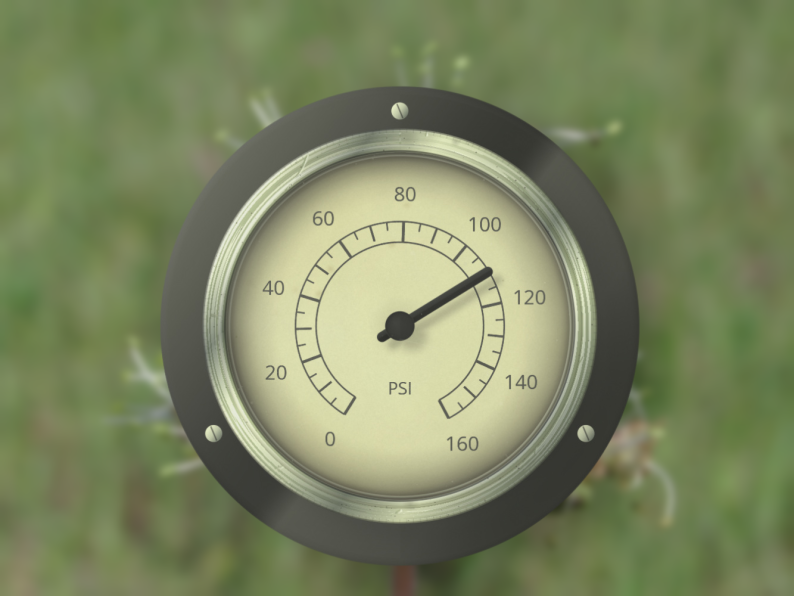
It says value=110 unit=psi
